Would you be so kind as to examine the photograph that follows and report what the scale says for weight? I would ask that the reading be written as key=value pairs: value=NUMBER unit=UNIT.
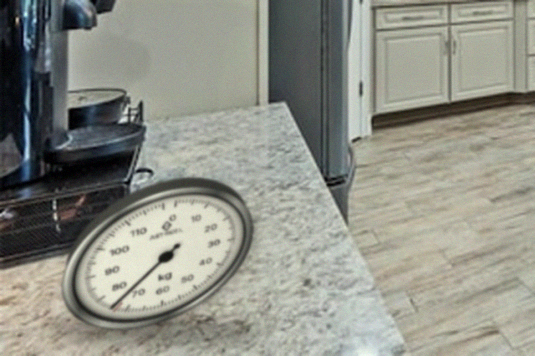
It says value=75 unit=kg
